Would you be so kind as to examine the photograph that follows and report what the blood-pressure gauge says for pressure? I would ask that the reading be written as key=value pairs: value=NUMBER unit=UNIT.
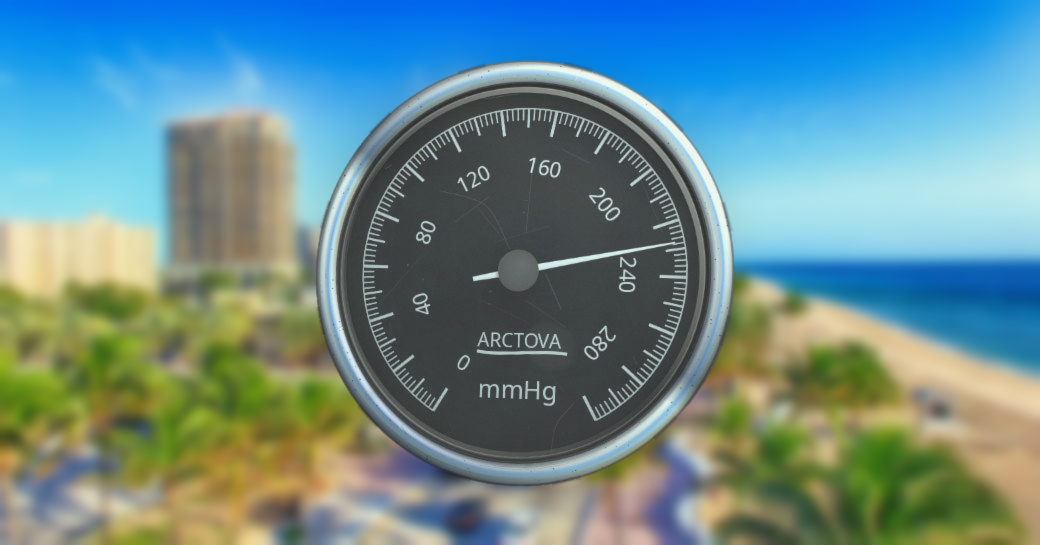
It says value=228 unit=mmHg
